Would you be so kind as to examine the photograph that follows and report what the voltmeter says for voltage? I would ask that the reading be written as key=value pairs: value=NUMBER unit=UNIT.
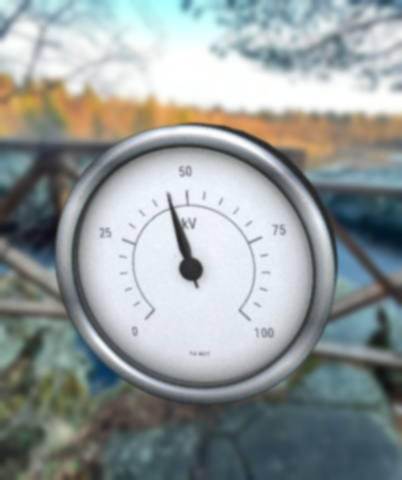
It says value=45 unit=kV
